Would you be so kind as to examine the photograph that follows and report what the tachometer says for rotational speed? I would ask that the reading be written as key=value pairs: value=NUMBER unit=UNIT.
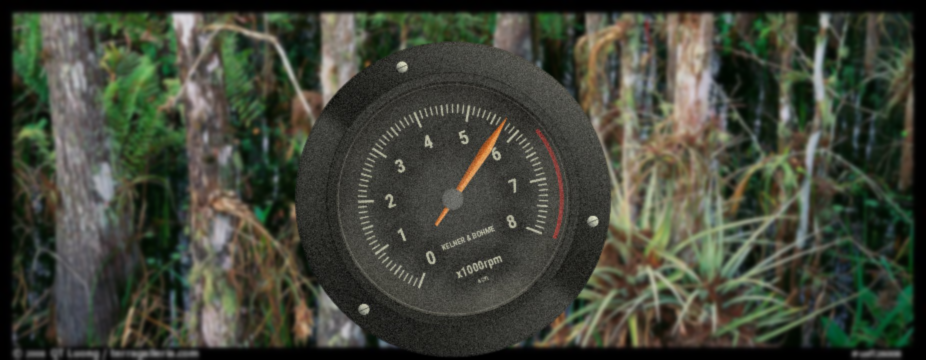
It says value=5700 unit=rpm
